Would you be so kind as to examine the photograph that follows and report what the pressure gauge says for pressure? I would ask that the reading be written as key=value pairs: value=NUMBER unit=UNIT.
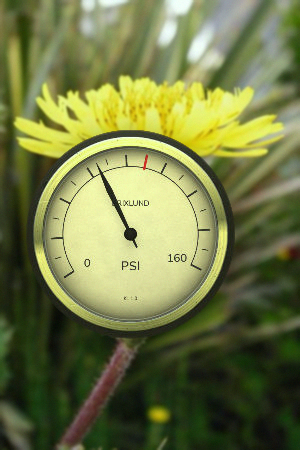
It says value=65 unit=psi
